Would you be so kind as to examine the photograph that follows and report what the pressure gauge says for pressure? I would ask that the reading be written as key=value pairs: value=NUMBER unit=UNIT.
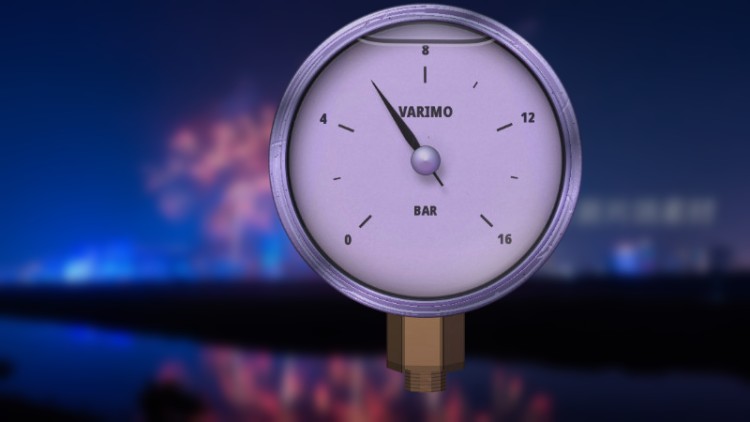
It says value=6 unit=bar
